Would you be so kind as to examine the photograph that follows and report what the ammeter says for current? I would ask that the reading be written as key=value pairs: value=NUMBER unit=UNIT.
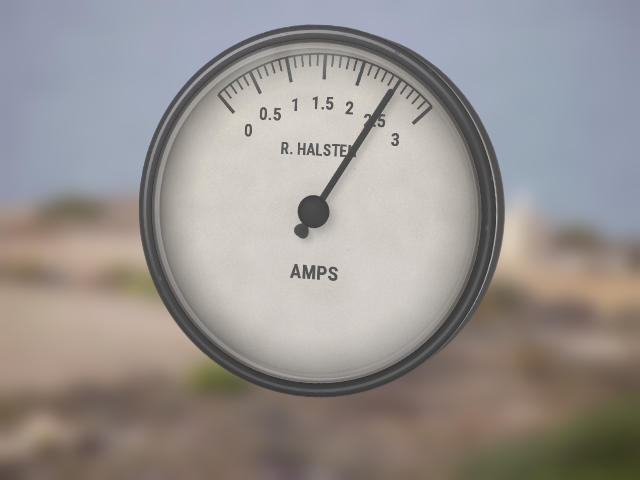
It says value=2.5 unit=A
